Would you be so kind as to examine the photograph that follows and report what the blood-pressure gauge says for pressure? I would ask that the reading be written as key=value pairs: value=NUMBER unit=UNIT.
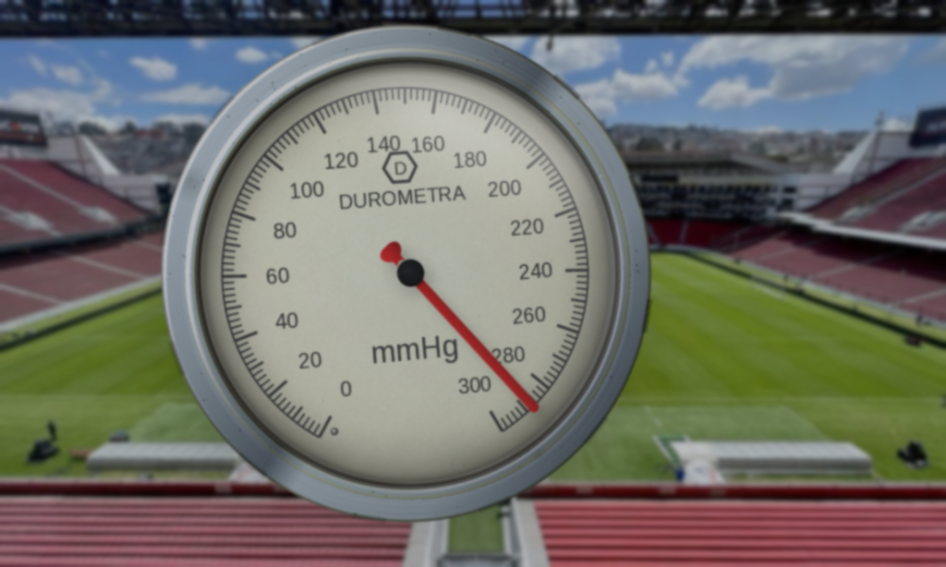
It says value=288 unit=mmHg
